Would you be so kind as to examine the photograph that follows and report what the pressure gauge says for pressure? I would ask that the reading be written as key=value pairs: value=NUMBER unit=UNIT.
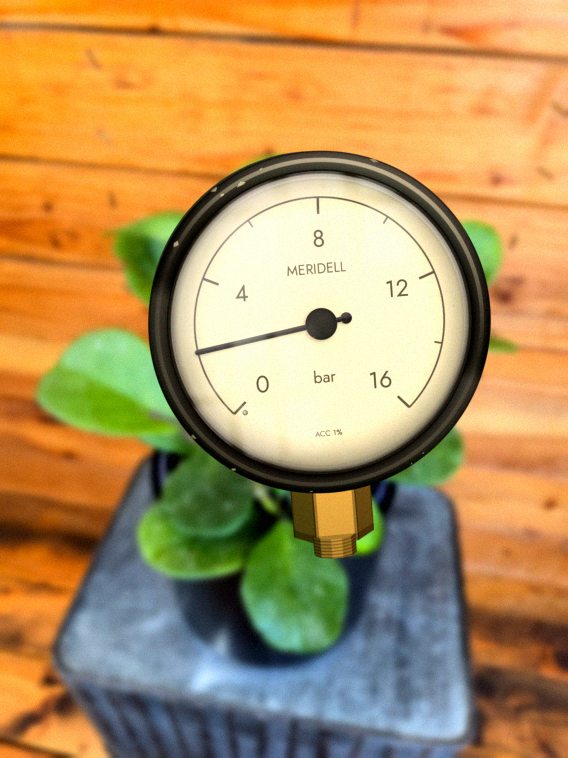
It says value=2 unit=bar
